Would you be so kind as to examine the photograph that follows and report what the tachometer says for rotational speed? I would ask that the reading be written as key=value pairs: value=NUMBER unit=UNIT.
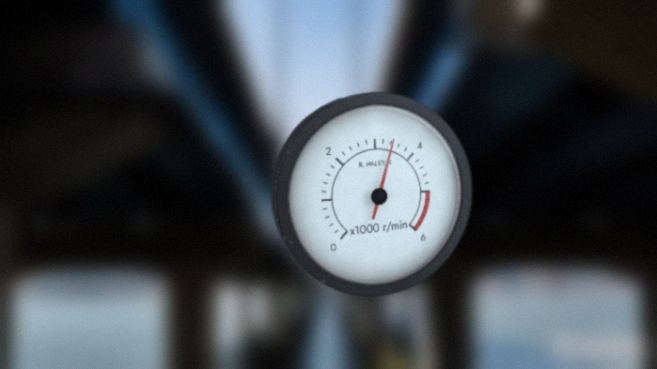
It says value=3400 unit=rpm
